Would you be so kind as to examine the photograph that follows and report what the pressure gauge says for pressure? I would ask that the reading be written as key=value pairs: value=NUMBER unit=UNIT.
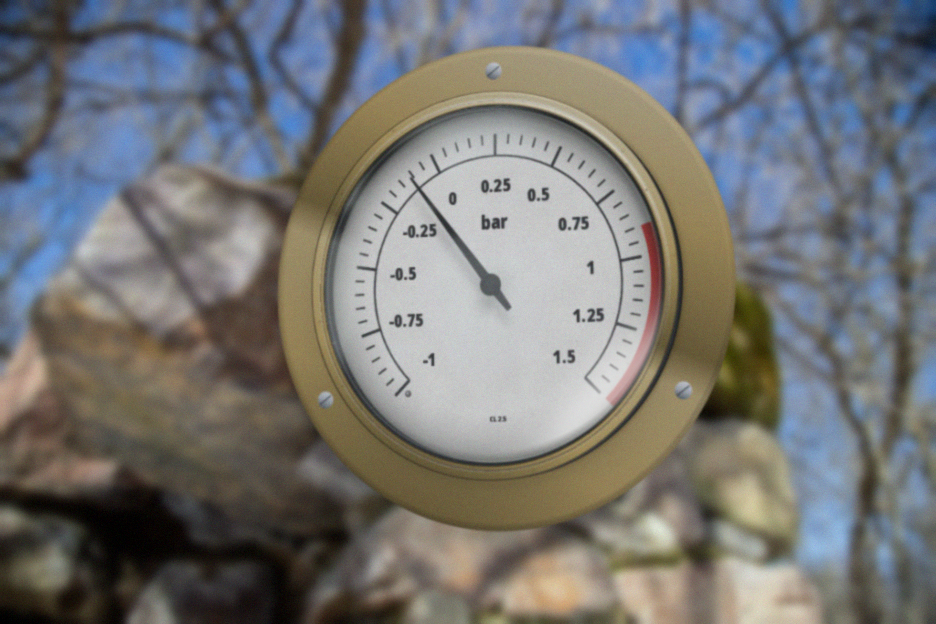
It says value=-0.1 unit=bar
